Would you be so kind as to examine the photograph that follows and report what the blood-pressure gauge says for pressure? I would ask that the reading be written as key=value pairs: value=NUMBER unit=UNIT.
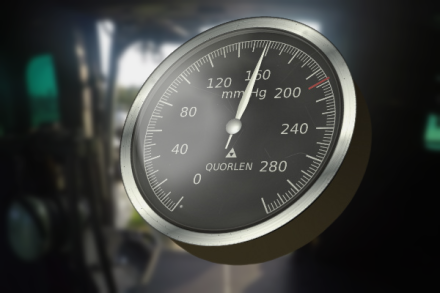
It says value=160 unit=mmHg
